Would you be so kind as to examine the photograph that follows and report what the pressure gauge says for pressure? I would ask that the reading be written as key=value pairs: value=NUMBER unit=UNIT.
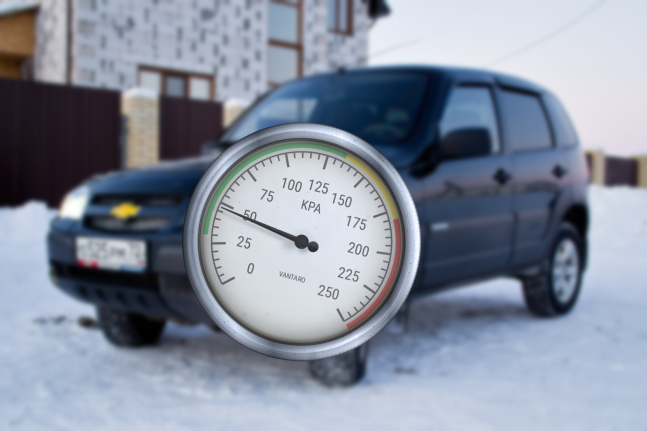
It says value=47.5 unit=kPa
